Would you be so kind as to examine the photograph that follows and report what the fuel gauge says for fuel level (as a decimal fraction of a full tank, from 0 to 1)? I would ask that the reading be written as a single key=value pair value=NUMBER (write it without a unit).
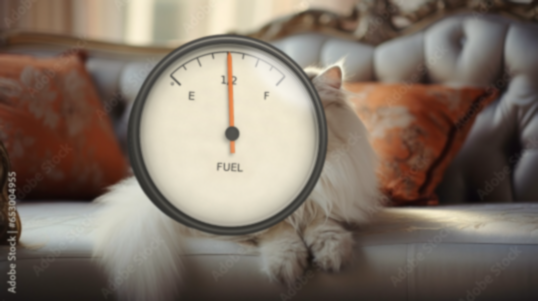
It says value=0.5
